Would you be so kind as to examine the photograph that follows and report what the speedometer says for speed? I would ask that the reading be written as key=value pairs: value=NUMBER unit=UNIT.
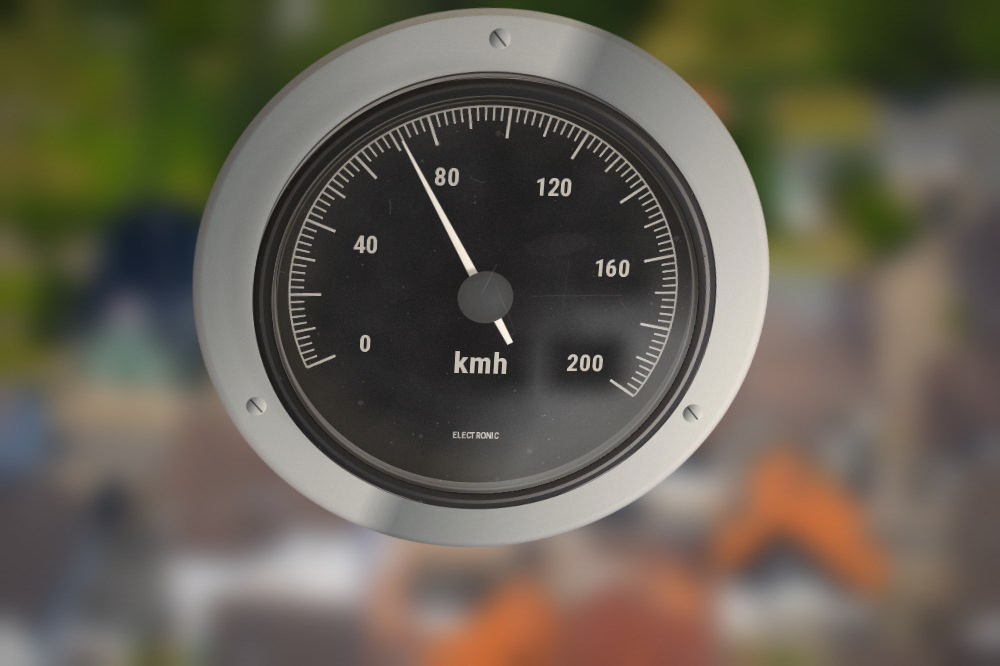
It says value=72 unit=km/h
